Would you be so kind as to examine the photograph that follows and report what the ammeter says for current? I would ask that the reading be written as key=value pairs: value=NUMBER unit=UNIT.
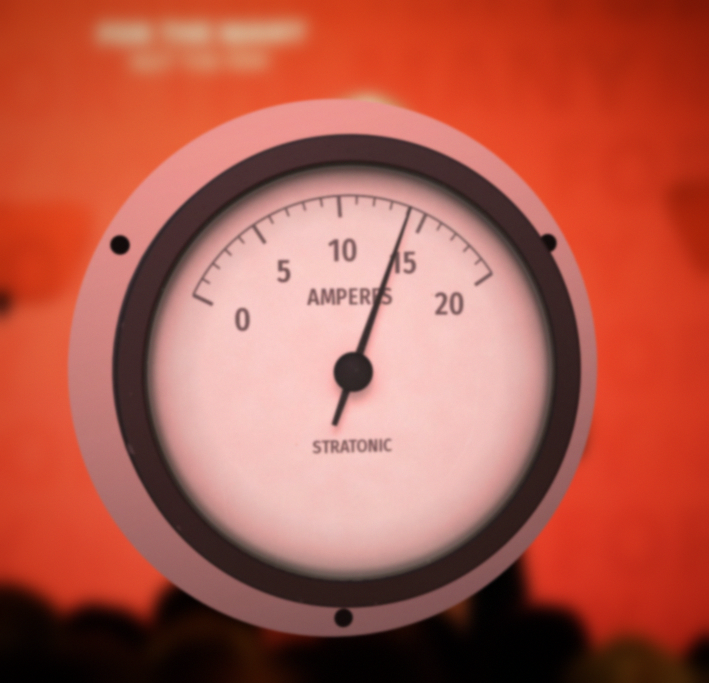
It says value=14 unit=A
